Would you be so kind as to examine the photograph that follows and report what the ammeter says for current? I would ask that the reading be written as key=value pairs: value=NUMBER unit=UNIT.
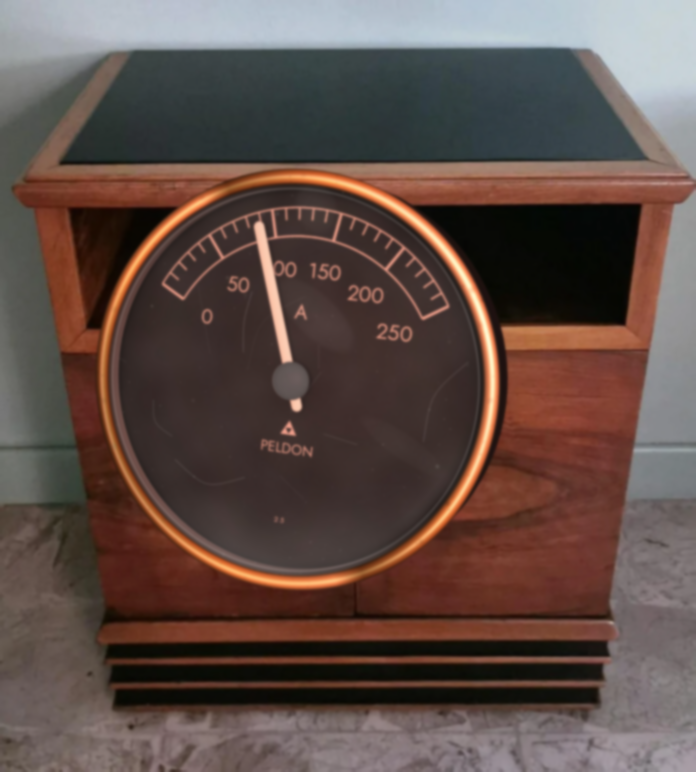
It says value=90 unit=A
